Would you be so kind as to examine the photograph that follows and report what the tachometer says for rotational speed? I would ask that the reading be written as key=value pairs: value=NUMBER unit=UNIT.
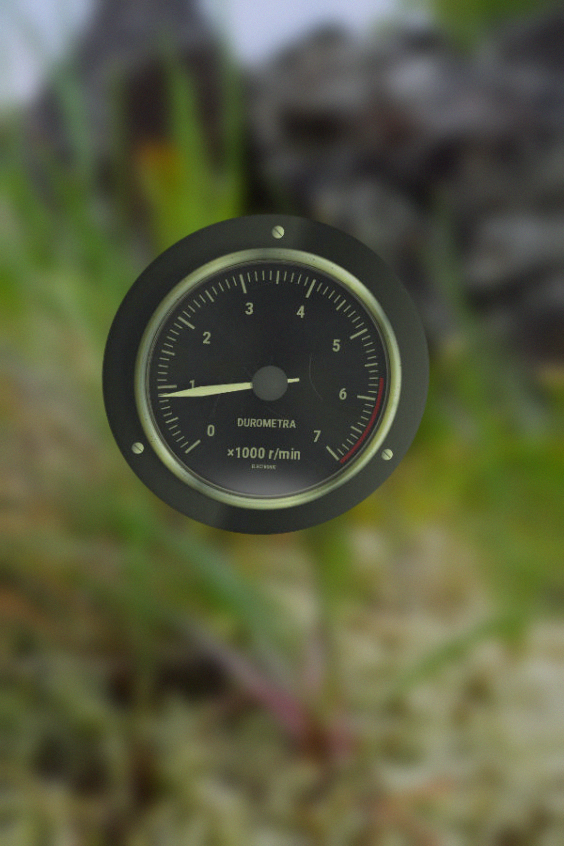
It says value=900 unit=rpm
